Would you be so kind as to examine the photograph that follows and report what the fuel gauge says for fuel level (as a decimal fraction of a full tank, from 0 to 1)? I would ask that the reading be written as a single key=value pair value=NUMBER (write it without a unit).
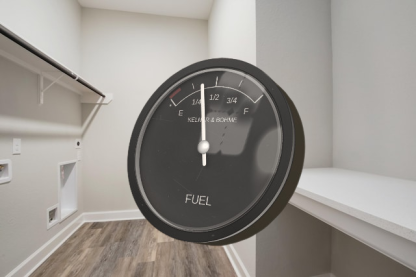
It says value=0.375
